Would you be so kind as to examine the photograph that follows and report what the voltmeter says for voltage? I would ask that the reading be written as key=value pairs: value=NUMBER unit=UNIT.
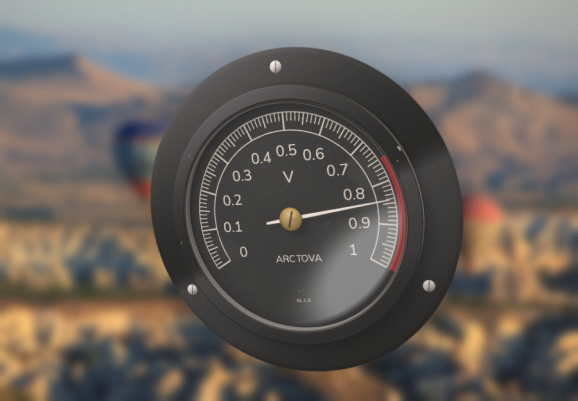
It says value=0.84 unit=V
